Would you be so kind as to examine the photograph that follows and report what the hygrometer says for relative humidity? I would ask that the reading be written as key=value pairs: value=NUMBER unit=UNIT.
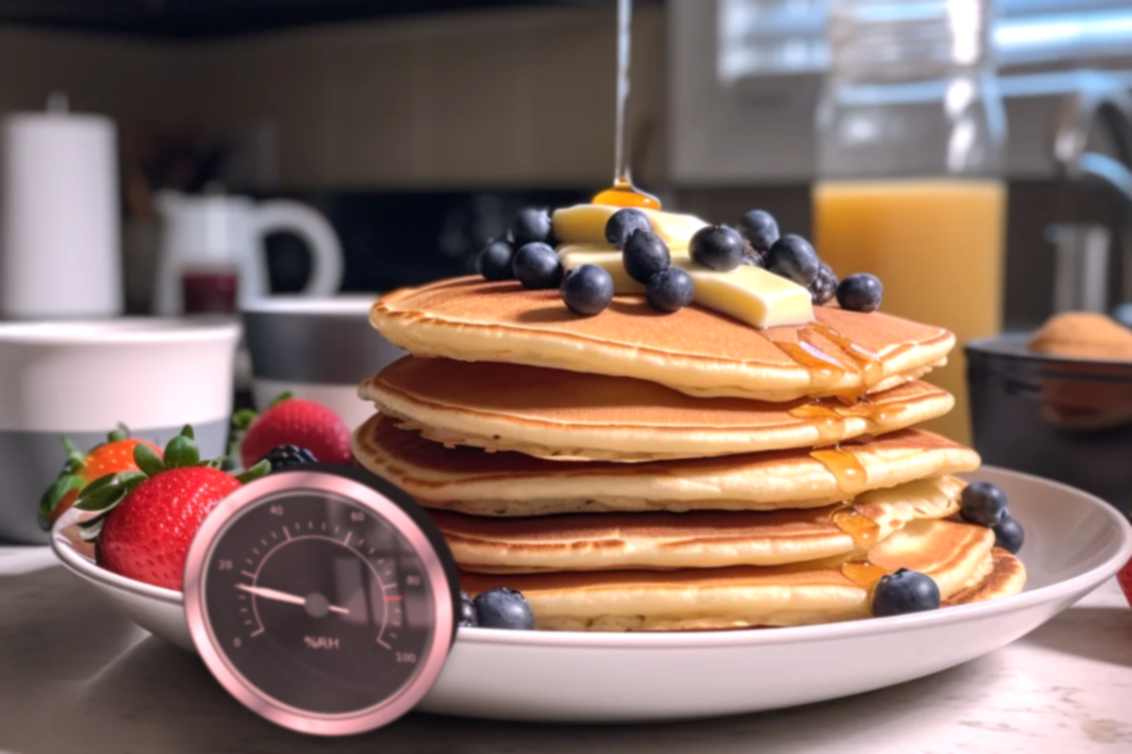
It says value=16 unit=%
